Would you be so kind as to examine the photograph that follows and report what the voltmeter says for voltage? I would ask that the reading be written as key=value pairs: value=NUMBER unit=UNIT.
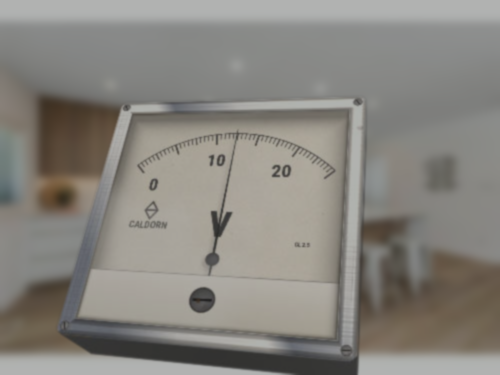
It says value=12.5 unit=V
